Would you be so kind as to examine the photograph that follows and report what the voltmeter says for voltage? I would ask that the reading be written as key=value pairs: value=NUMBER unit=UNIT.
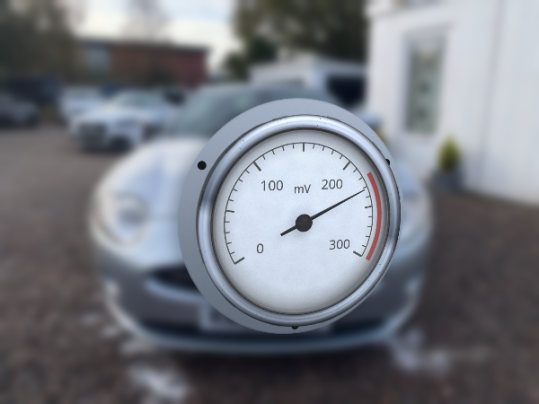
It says value=230 unit=mV
